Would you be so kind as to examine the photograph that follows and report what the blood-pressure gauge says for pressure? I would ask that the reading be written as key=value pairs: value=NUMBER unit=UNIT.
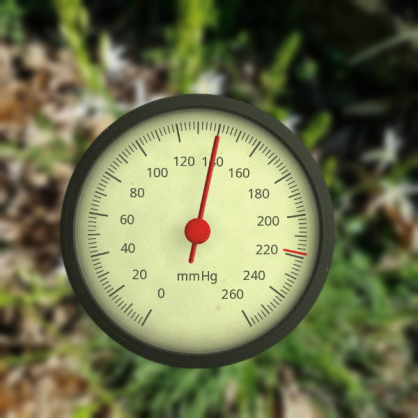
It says value=140 unit=mmHg
